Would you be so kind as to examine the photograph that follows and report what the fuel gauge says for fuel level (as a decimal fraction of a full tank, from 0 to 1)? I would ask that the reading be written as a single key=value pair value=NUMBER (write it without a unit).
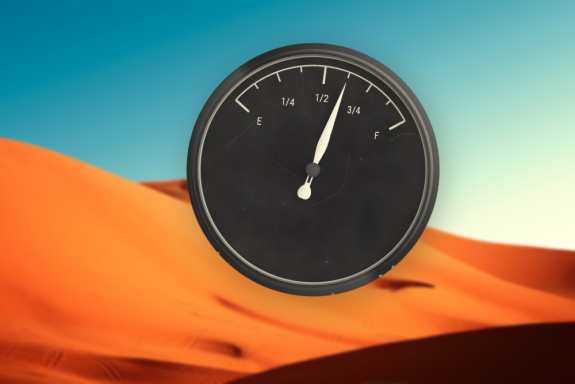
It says value=0.625
